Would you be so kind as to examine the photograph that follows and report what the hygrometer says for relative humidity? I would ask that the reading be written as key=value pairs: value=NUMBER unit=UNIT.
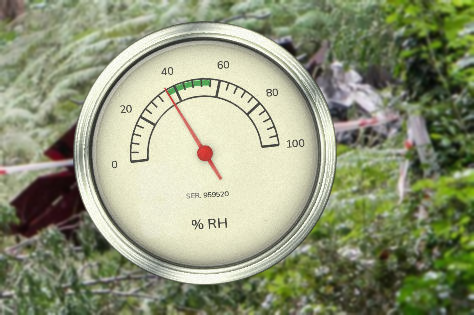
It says value=36 unit=%
